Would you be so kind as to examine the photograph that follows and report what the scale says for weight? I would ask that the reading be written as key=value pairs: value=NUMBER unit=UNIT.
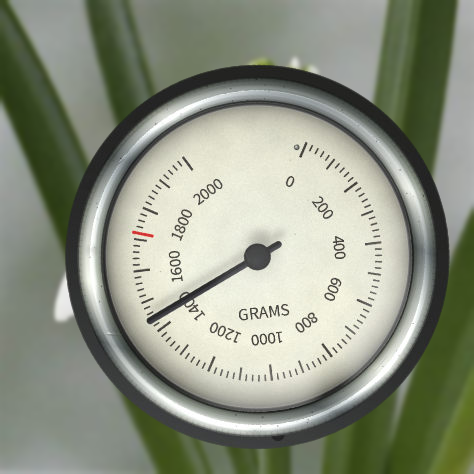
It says value=1440 unit=g
